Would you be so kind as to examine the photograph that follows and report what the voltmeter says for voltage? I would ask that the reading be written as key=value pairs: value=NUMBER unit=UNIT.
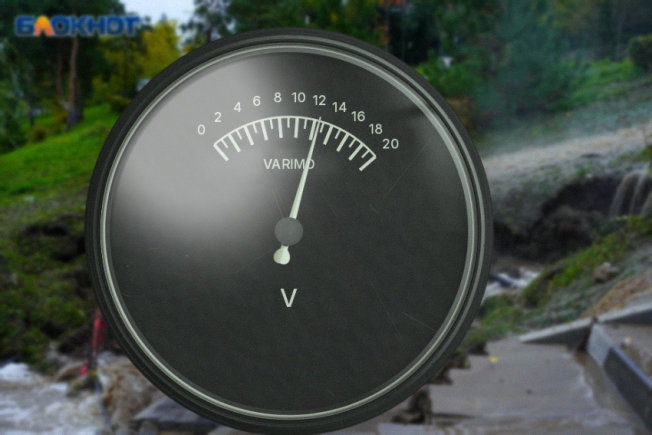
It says value=12.5 unit=V
